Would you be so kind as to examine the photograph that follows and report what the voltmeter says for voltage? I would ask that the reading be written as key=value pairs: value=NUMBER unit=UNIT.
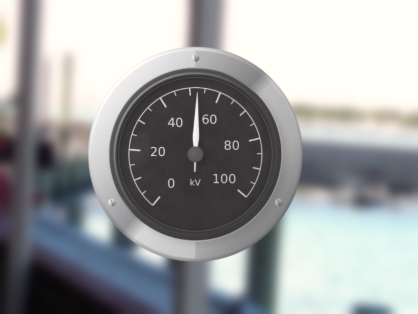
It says value=52.5 unit=kV
